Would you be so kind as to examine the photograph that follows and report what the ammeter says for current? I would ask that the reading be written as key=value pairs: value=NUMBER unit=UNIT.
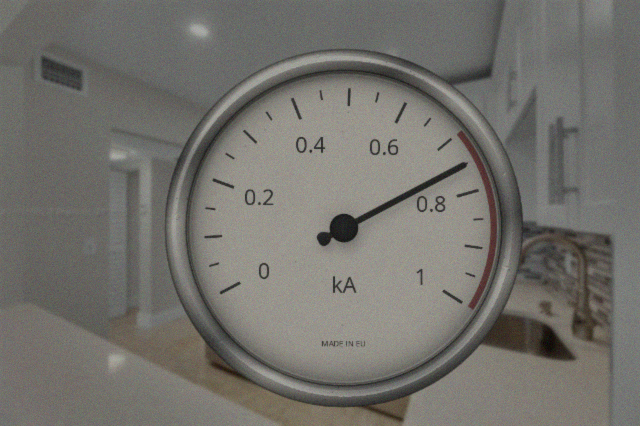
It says value=0.75 unit=kA
